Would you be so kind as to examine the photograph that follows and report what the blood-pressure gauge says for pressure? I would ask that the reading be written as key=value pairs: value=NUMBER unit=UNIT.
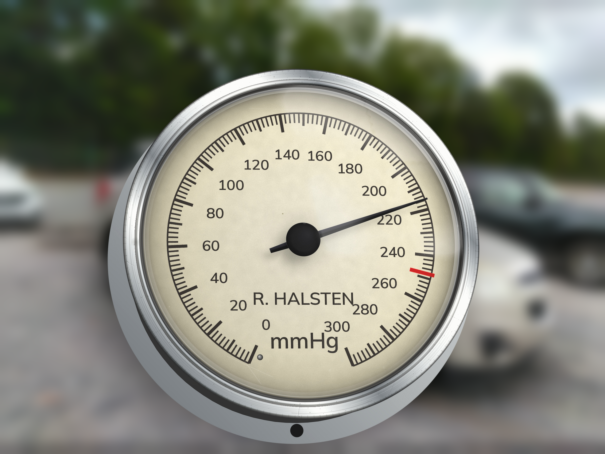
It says value=216 unit=mmHg
